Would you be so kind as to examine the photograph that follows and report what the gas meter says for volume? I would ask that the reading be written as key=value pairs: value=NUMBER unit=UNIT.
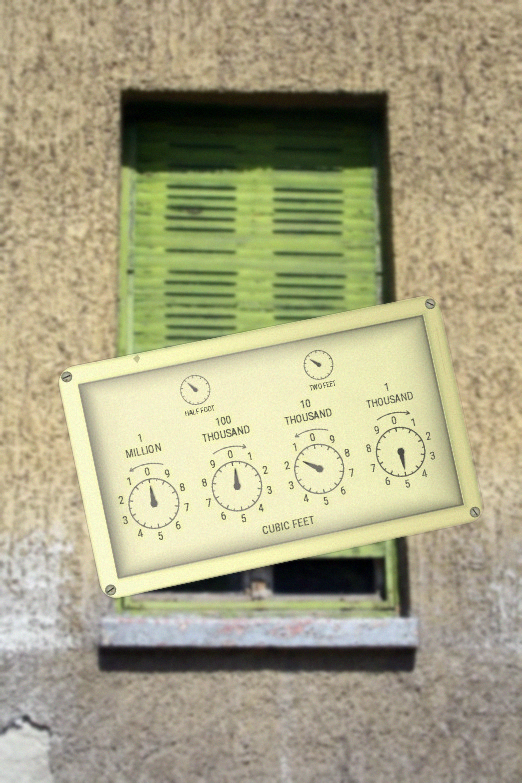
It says value=1500 unit=ft³
